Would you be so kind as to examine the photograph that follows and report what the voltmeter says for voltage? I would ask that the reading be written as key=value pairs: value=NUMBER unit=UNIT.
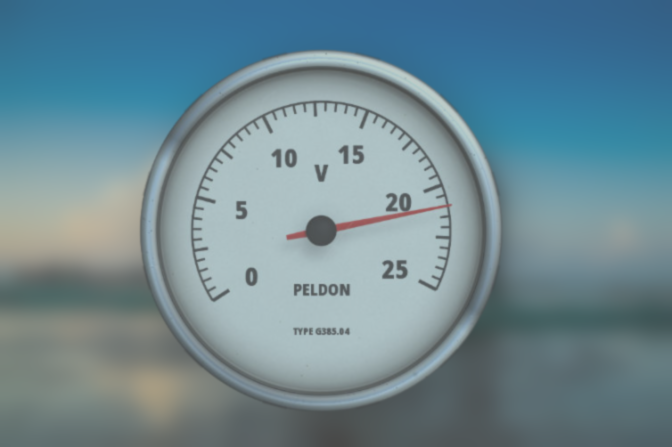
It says value=21 unit=V
